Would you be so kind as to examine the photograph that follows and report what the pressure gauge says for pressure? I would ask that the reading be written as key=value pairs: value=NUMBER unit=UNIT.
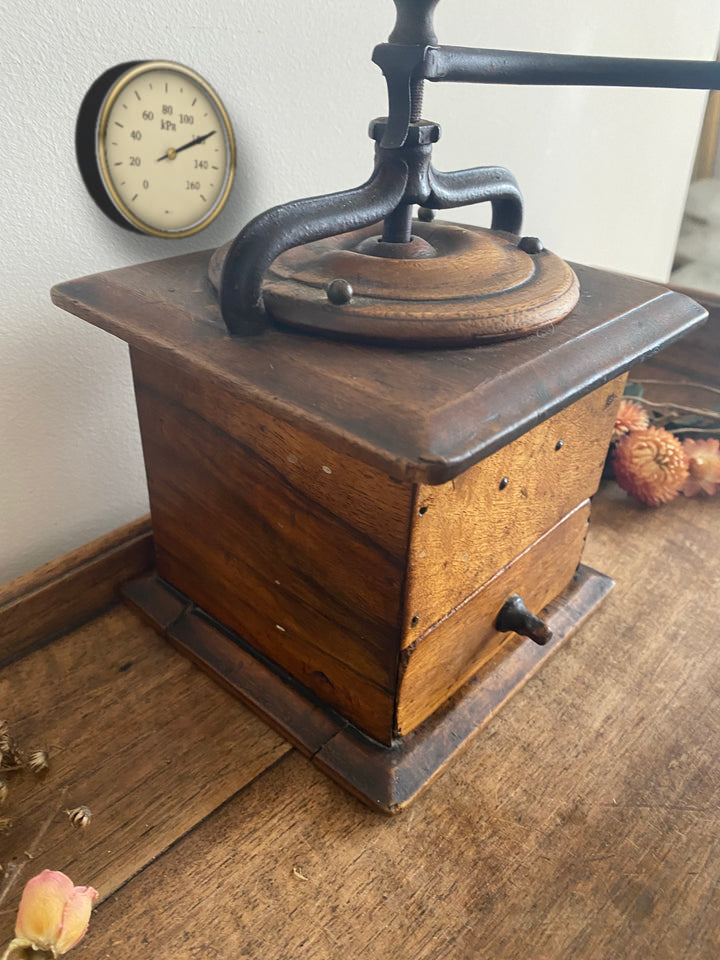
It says value=120 unit=kPa
